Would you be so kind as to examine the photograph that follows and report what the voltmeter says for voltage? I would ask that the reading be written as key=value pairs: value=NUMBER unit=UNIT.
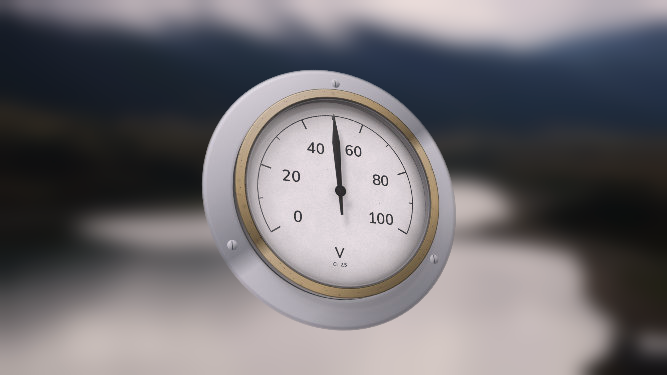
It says value=50 unit=V
